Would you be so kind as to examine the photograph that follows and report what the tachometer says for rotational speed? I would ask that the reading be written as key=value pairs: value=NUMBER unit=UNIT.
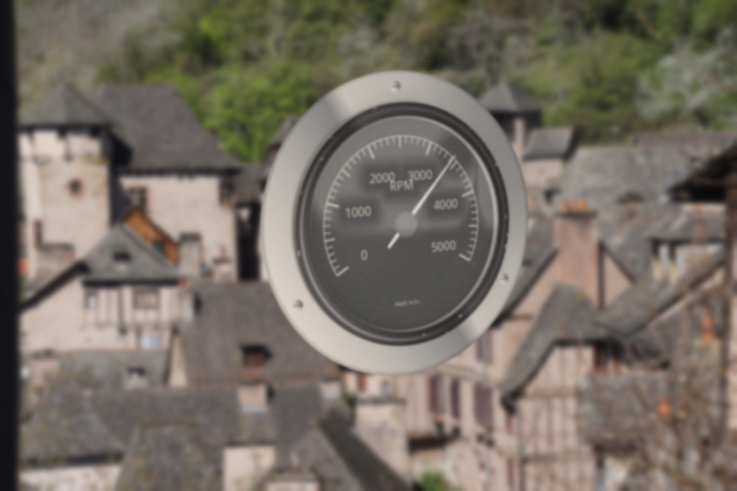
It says value=3400 unit=rpm
